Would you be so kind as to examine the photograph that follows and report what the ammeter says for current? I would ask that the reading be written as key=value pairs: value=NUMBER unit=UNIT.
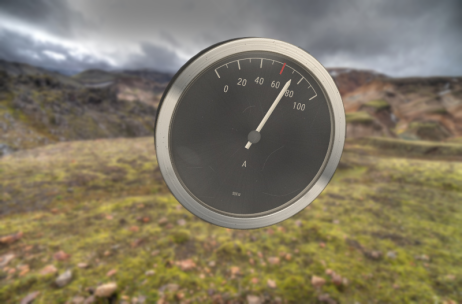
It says value=70 unit=A
